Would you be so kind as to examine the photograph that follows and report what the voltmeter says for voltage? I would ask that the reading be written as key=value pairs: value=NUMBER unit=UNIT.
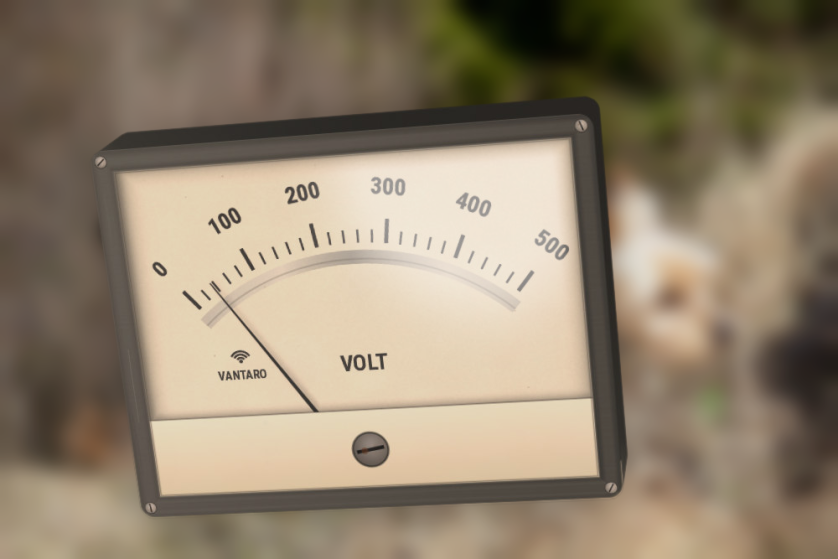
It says value=40 unit=V
